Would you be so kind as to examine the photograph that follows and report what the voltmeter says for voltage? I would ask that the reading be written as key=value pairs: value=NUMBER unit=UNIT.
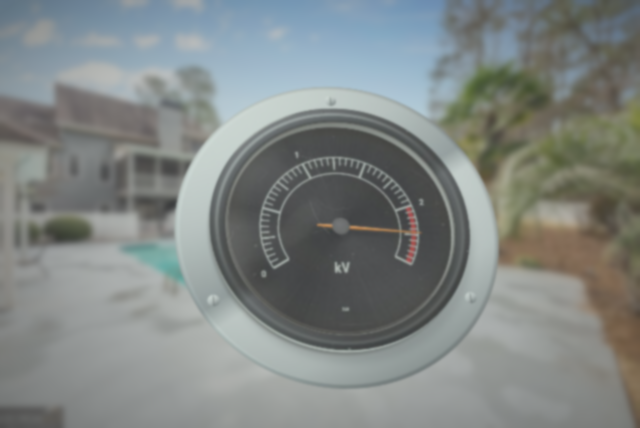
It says value=2.25 unit=kV
